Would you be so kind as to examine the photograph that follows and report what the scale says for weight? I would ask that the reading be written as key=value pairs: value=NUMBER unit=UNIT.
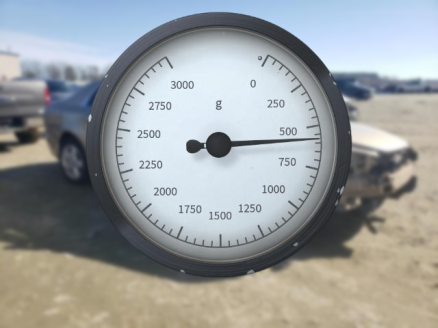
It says value=575 unit=g
